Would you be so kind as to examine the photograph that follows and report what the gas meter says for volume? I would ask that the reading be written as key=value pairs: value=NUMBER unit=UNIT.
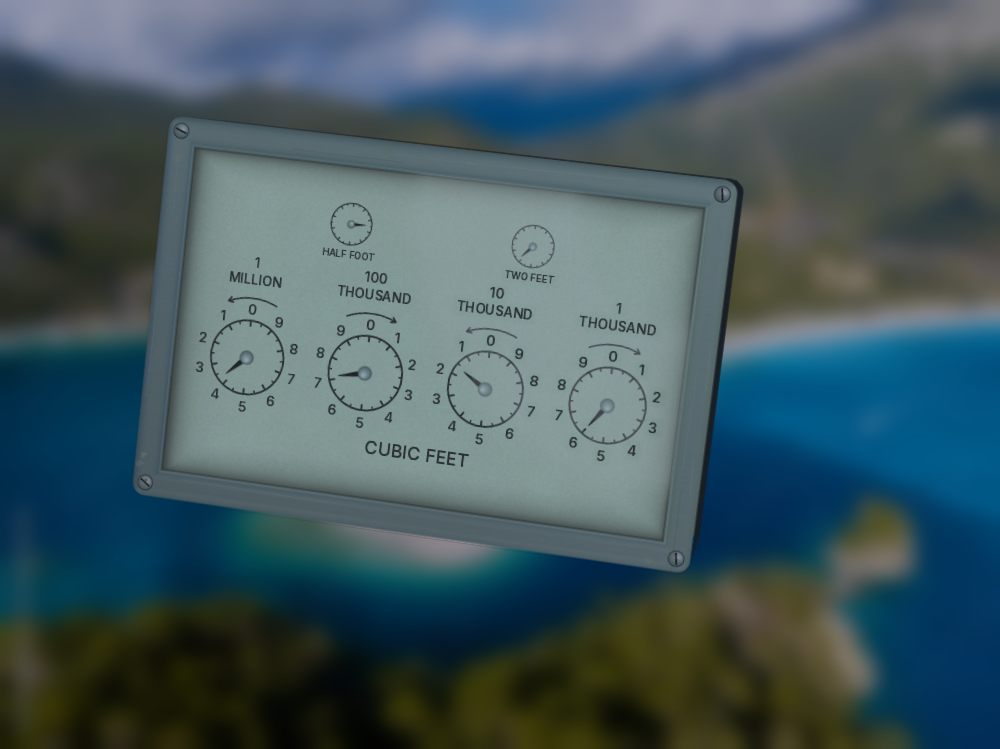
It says value=371600 unit=ft³
